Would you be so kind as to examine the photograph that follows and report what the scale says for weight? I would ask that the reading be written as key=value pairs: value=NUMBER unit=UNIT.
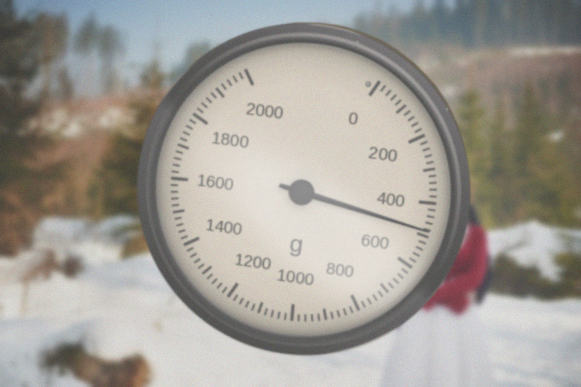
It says value=480 unit=g
